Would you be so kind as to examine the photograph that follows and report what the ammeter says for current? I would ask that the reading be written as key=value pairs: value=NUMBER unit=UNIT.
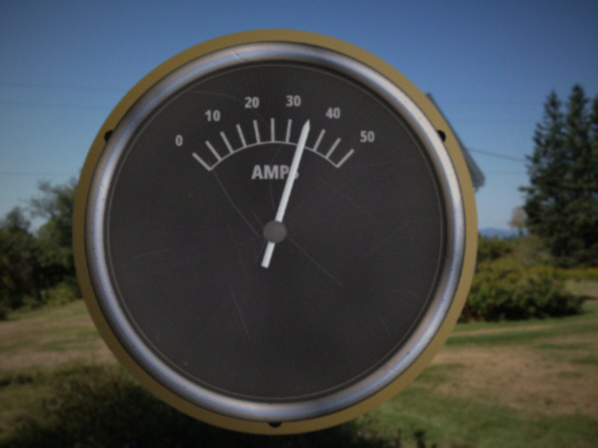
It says value=35 unit=A
